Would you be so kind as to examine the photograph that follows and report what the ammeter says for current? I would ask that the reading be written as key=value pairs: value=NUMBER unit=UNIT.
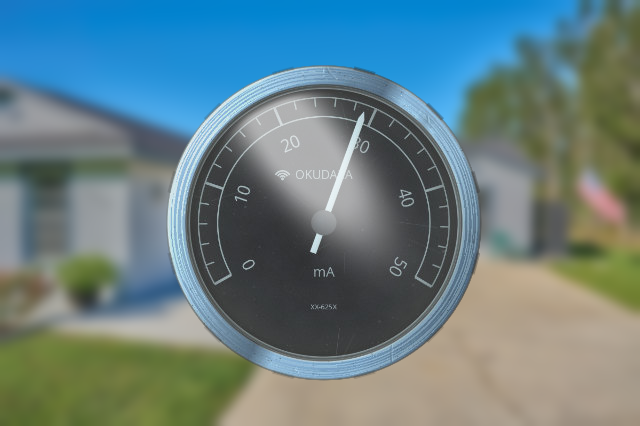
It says value=29 unit=mA
